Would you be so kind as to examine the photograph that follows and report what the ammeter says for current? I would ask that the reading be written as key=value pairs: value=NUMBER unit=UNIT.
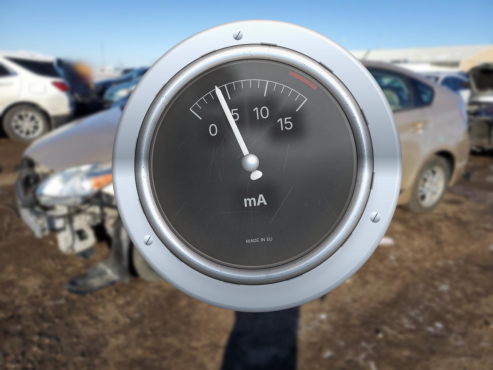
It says value=4 unit=mA
